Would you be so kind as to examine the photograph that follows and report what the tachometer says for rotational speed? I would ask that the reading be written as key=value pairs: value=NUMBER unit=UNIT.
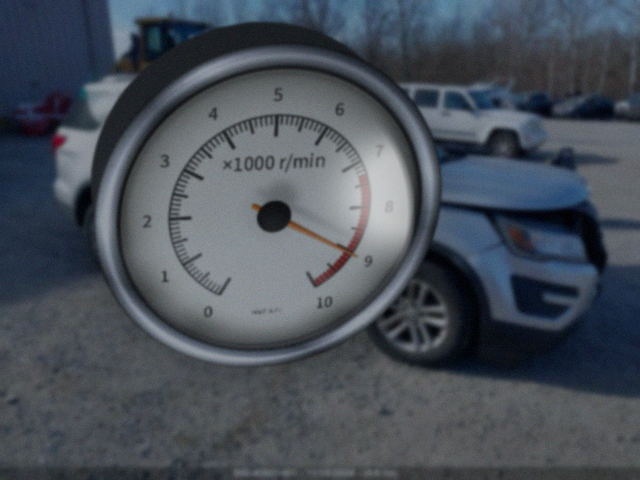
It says value=9000 unit=rpm
